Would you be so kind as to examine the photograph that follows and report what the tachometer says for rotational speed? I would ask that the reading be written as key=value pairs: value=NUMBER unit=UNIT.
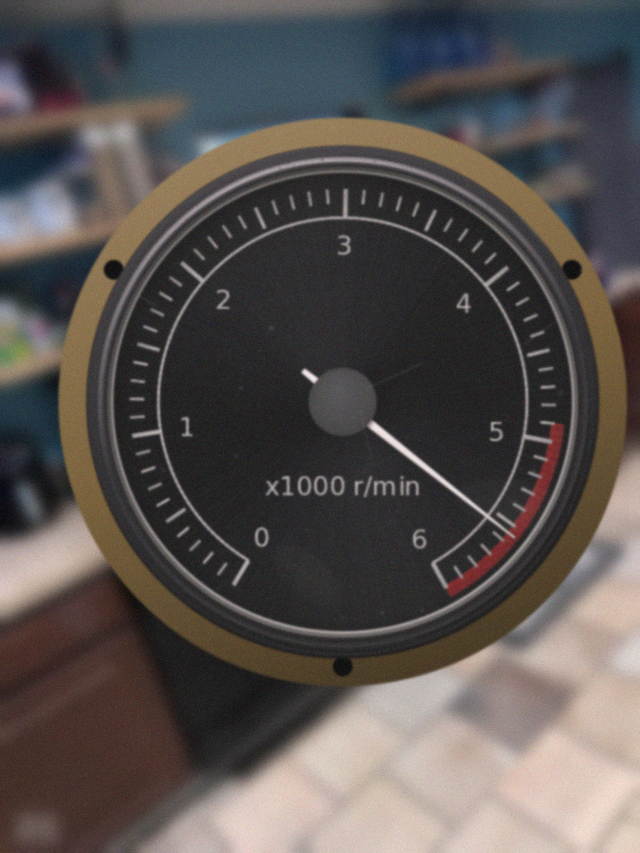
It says value=5550 unit=rpm
